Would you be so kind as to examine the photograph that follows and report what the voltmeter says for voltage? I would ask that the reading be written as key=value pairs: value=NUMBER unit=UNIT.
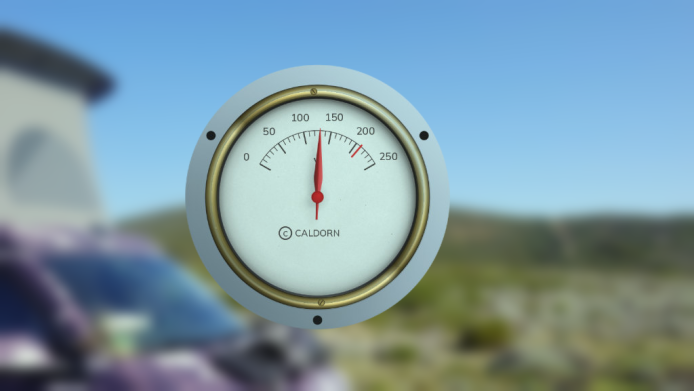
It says value=130 unit=V
